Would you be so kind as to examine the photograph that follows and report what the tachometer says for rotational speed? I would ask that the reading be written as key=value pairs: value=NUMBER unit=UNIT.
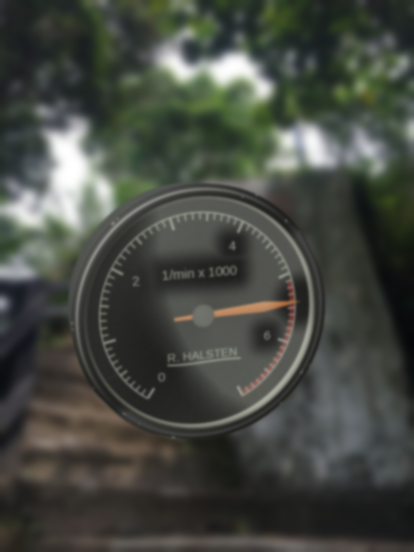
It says value=5400 unit=rpm
